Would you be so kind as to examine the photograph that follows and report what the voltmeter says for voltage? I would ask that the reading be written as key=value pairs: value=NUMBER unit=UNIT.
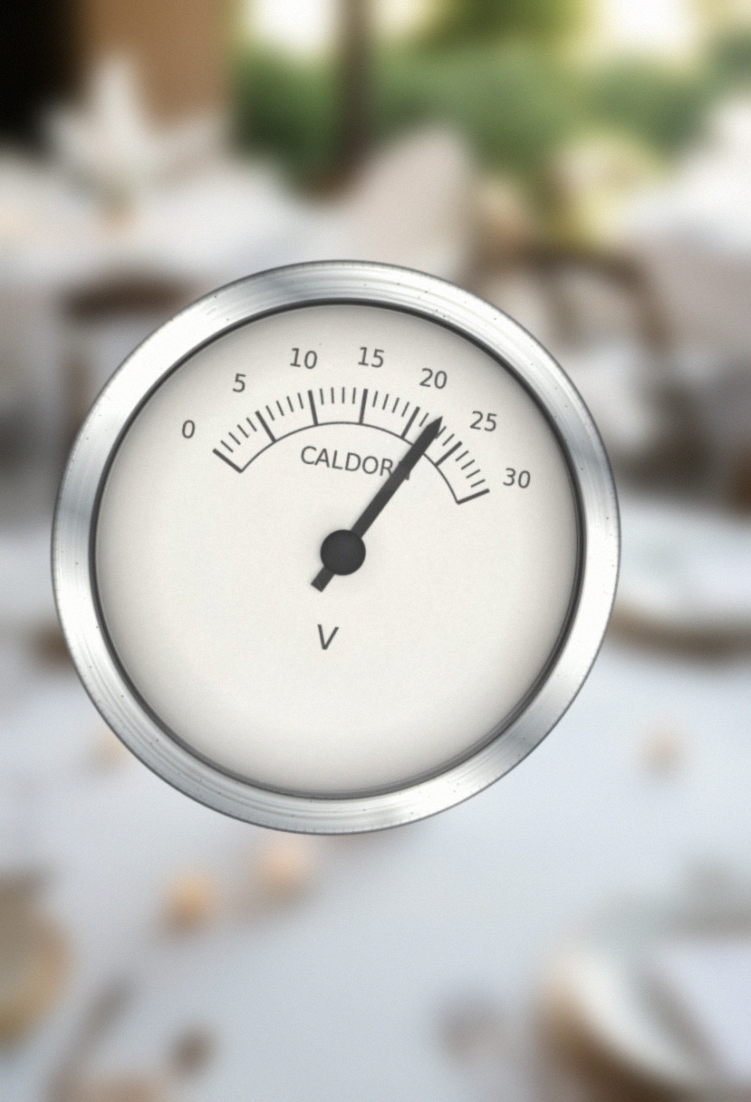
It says value=22 unit=V
